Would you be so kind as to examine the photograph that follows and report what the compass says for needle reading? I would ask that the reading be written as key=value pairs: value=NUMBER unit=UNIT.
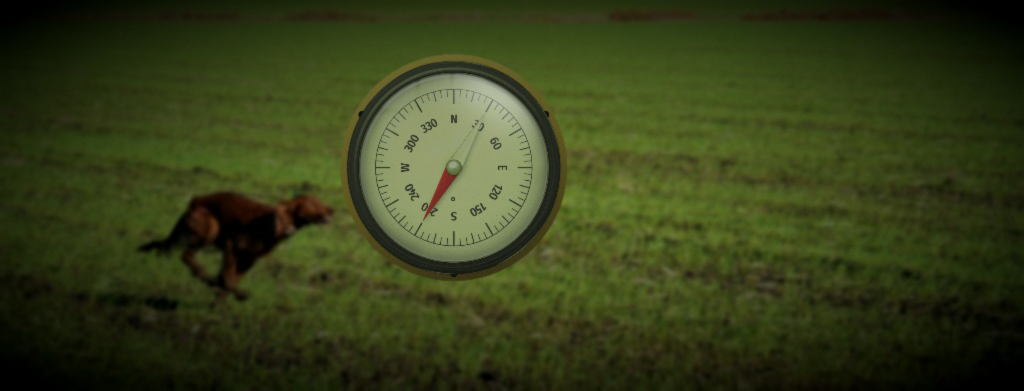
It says value=210 unit=°
